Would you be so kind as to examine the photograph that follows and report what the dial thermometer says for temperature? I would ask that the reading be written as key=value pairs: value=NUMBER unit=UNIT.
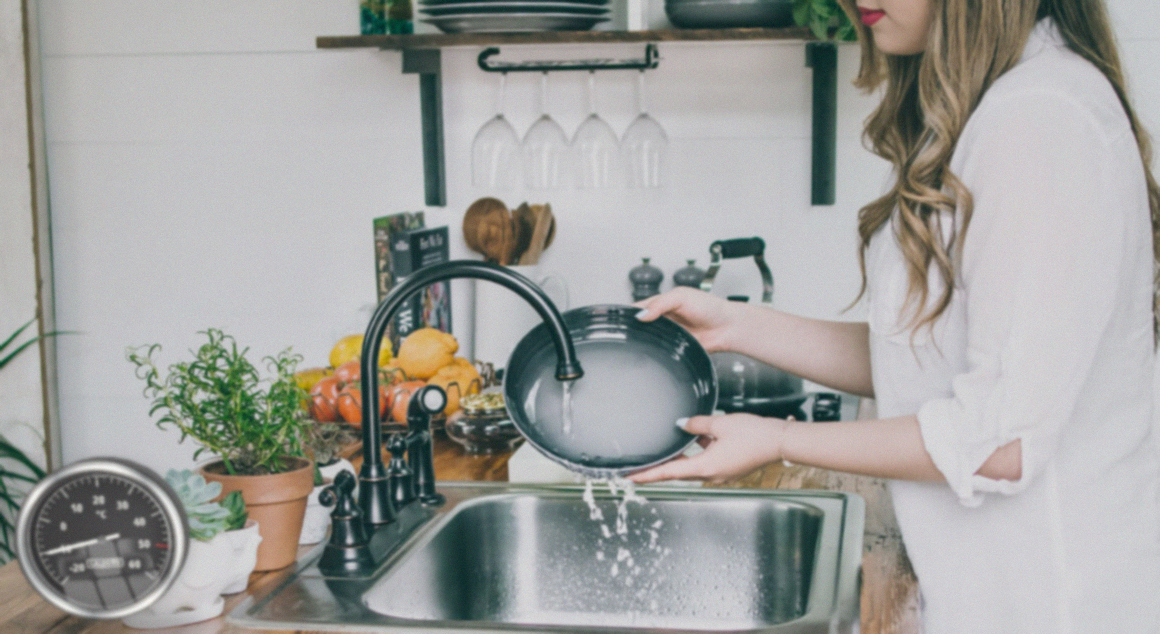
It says value=-10 unit=°C
